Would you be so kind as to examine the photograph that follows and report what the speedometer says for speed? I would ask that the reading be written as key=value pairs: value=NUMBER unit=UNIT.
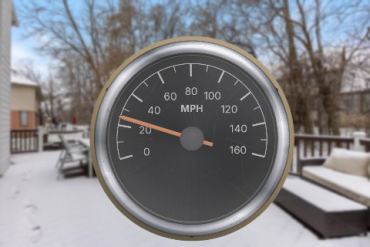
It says value=25 unit=mph
